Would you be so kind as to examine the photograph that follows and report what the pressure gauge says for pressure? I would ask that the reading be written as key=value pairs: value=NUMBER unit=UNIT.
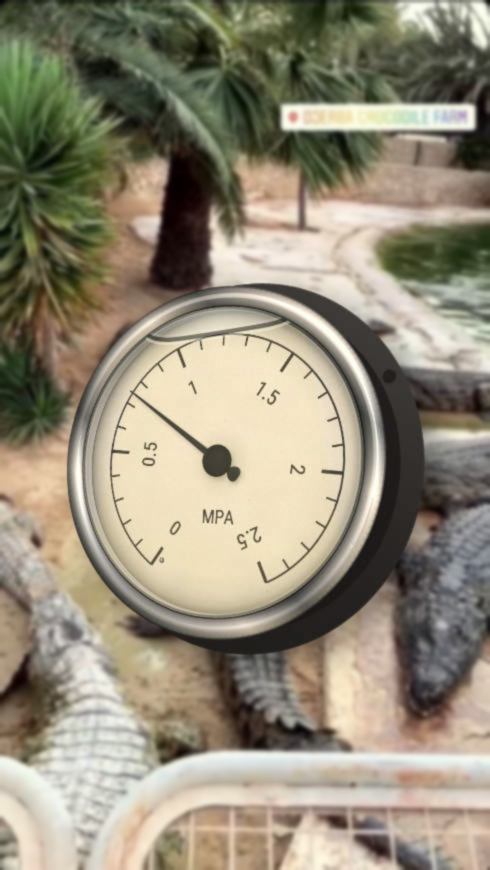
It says value=0.75 unit=MPa
